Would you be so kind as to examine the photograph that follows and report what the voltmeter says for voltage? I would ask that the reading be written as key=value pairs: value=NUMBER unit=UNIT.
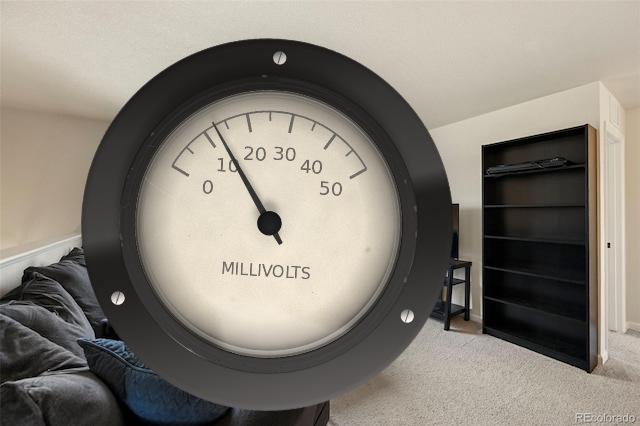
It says value=12.5 unit=mV
